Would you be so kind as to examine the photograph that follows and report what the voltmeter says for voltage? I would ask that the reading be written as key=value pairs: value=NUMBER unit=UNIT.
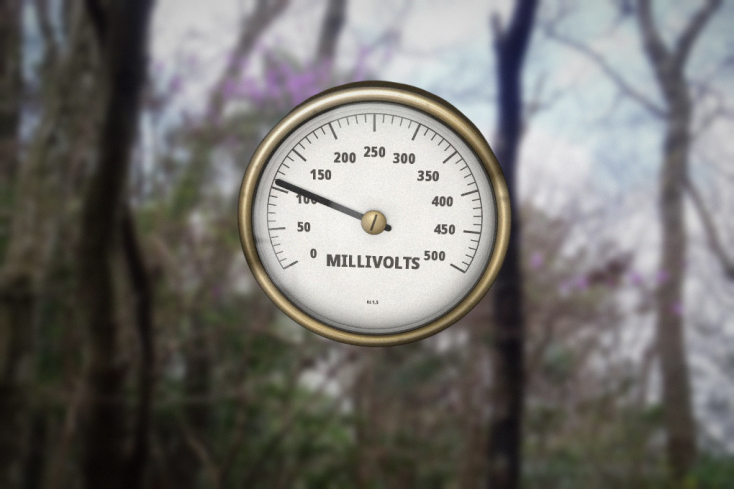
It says value=110 unit=mV
